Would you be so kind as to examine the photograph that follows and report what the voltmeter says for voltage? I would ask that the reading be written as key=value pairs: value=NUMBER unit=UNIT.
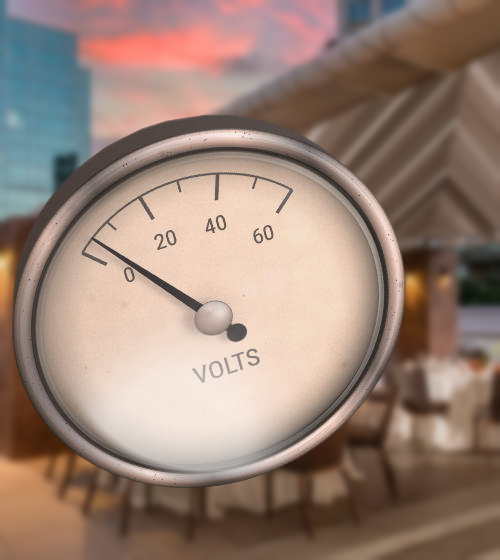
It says value=5 unit=V
